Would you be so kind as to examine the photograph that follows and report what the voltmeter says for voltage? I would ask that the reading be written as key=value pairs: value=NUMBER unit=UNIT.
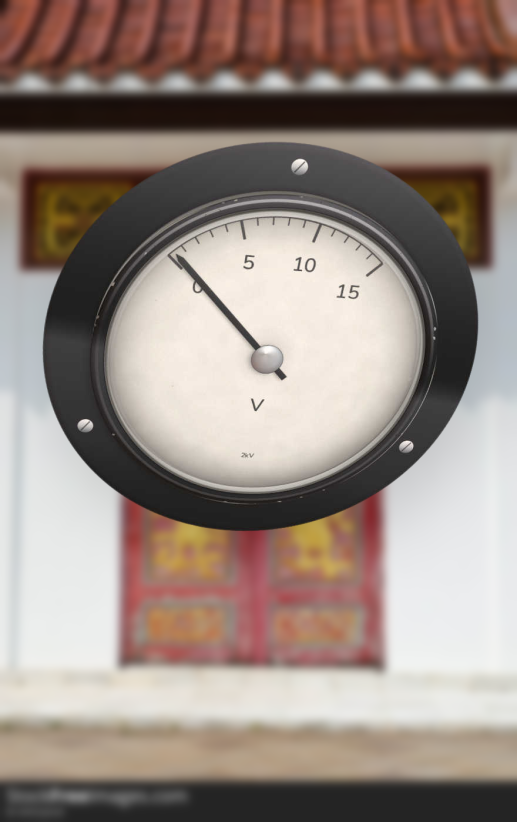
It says value=0.5 unit=V
